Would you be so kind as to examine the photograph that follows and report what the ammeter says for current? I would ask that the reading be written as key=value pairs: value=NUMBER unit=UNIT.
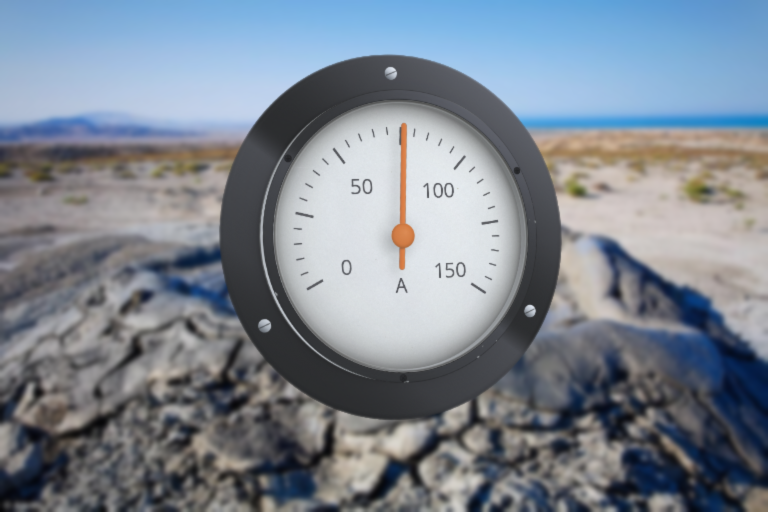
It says value=75 unit=A
